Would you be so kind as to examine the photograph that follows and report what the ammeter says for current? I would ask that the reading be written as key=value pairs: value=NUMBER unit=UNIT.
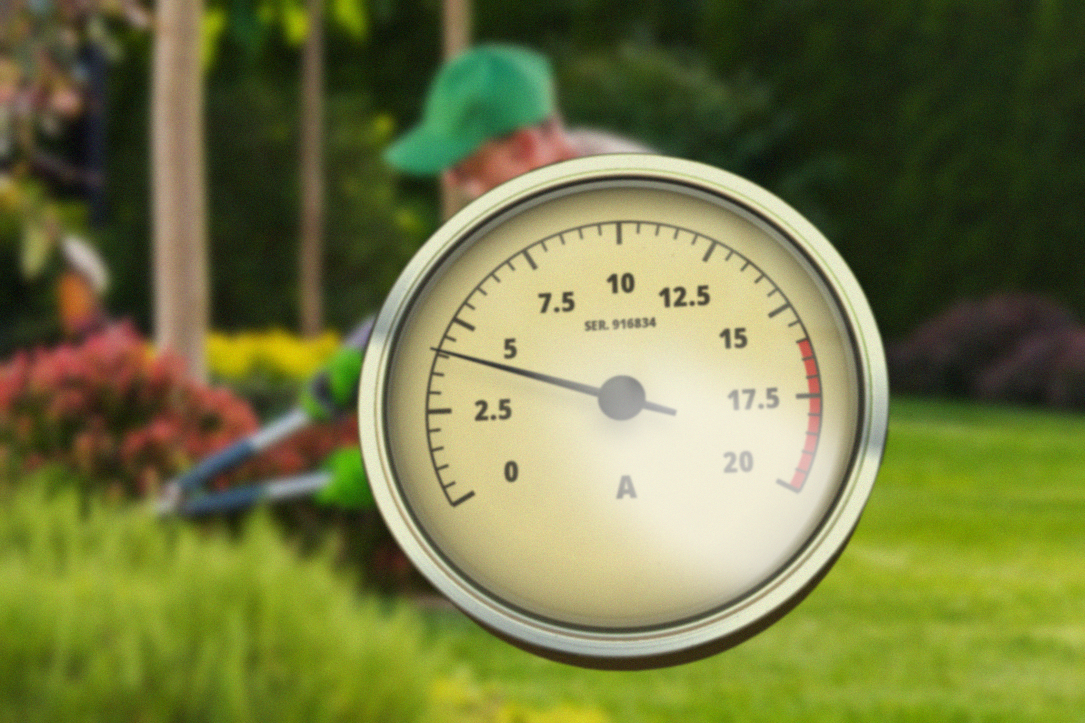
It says value=4 unit=A
